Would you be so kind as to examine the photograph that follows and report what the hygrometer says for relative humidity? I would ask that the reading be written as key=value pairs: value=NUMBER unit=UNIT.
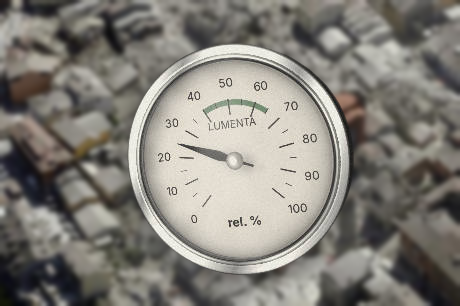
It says value=25 unit=%
